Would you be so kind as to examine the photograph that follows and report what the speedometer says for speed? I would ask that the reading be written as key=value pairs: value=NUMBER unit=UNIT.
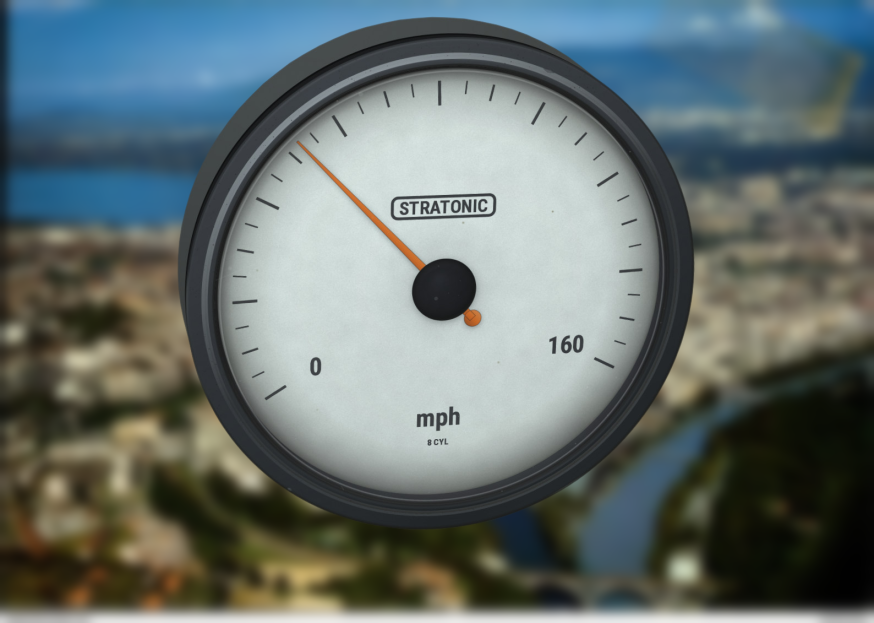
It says value=52.5 unit=mph
